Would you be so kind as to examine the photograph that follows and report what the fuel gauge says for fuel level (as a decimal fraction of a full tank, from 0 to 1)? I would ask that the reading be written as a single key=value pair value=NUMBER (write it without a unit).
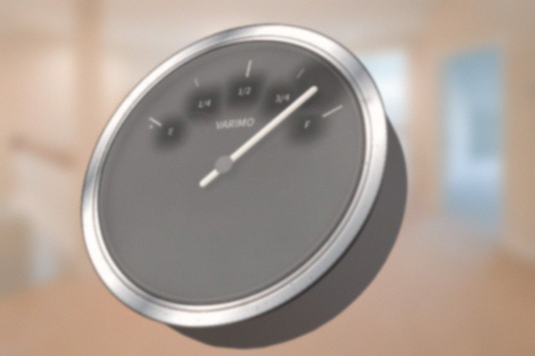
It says value=0.875
